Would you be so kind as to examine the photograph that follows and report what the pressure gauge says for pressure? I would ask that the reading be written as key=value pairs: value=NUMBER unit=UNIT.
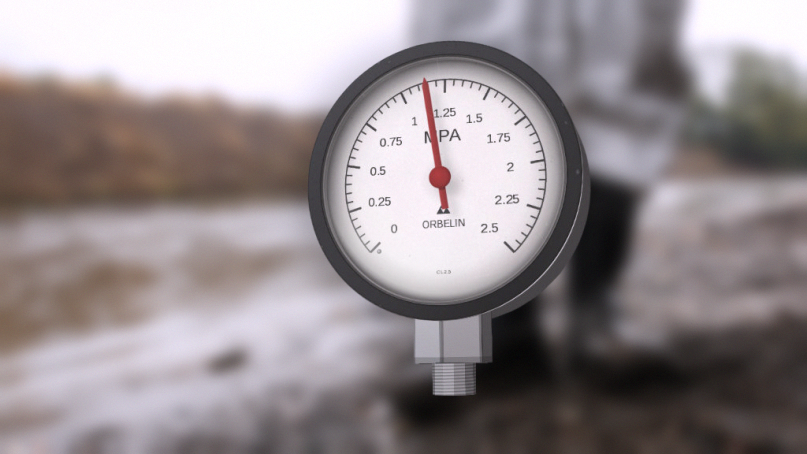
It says value=1.15 unit=MPa
